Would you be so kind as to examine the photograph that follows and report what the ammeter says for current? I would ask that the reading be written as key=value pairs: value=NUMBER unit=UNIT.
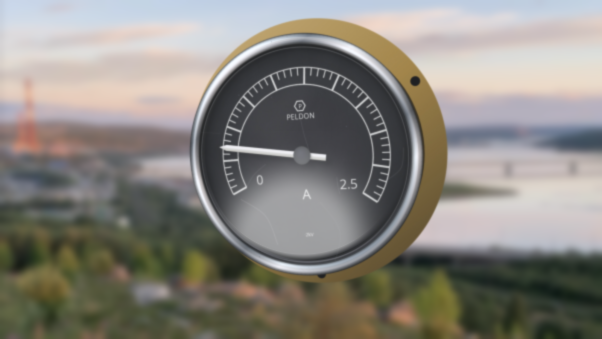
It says value=0.35 unit=A
